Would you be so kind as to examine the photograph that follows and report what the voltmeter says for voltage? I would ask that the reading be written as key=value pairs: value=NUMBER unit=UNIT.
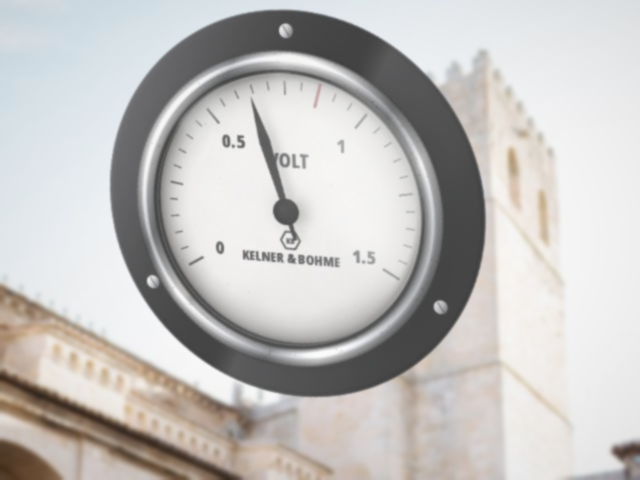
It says value=0.65 unit=V
